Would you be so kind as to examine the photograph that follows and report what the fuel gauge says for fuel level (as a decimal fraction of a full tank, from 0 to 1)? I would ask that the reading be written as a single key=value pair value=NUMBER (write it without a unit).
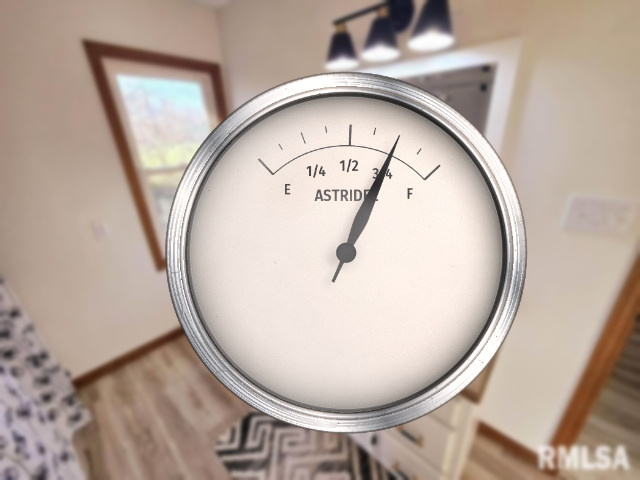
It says value=0.75
